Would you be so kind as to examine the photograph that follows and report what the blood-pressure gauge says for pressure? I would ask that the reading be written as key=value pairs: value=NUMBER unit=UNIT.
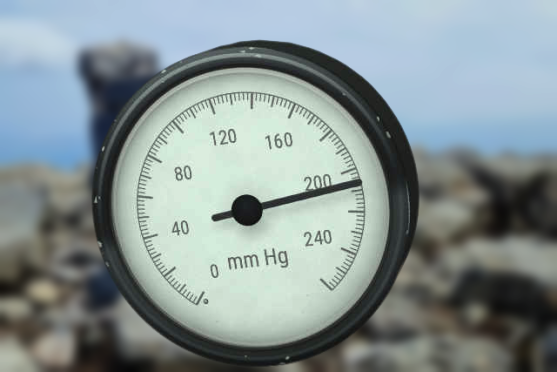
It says value=206 unit=mmHg
